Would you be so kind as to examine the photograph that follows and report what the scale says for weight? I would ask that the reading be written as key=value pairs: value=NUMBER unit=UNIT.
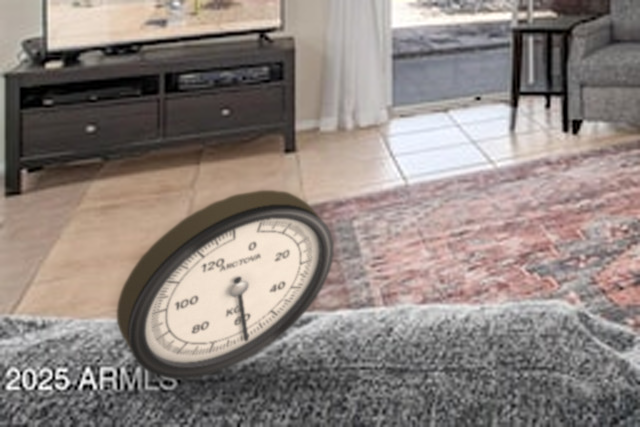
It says value=60 unit=kg
